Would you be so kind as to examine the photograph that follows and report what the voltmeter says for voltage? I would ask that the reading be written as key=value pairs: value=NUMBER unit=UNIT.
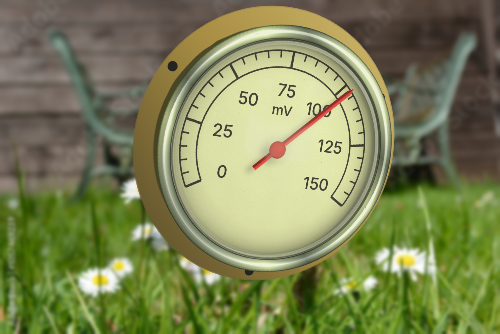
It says value=102.5 unit=mV
